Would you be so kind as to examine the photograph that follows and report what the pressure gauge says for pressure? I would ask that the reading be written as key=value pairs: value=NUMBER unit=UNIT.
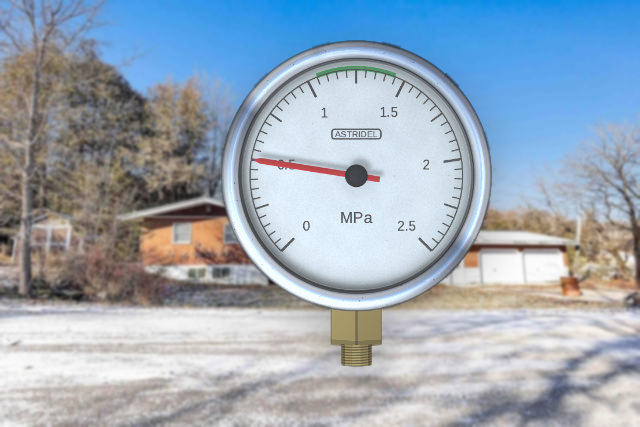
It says value=0.5 unit=MPa
